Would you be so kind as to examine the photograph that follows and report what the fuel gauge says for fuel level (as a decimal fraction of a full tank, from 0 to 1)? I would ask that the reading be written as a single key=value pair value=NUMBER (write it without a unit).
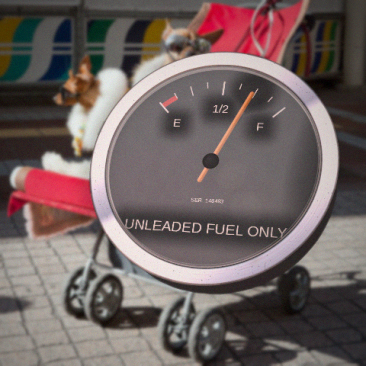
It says value=0.75
